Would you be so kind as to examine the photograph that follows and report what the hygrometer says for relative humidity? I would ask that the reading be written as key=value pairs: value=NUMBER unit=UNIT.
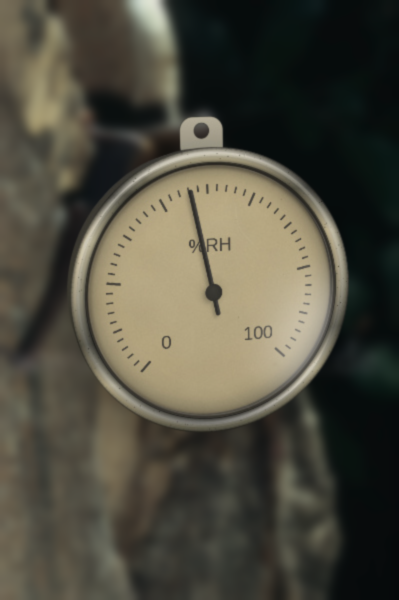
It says value=46 unit=%
